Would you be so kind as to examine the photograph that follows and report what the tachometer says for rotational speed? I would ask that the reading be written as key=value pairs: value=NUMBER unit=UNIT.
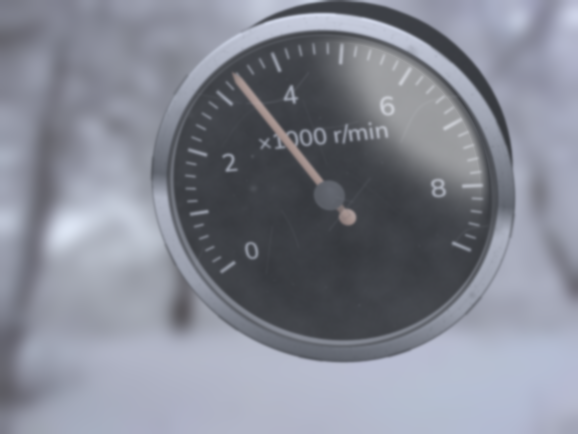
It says value=3400 unit=rpm
